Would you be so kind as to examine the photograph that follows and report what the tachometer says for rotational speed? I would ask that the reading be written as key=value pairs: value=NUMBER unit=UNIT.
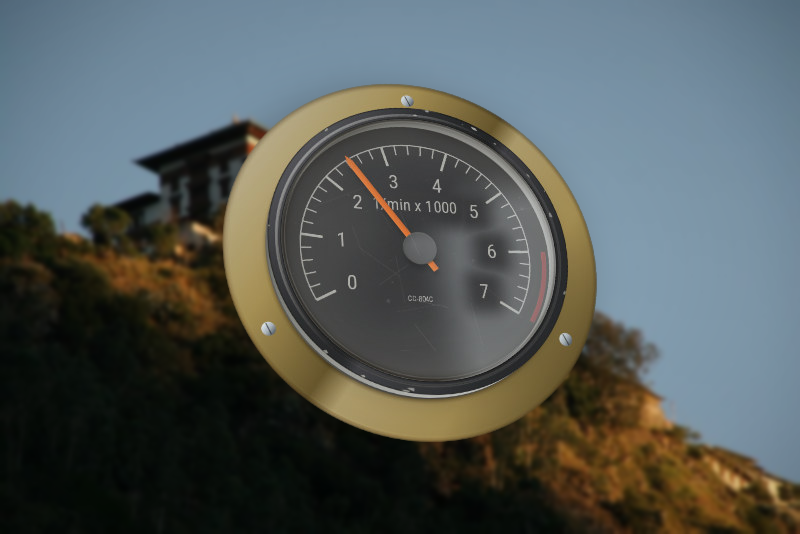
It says value=2400 unit=rpm
